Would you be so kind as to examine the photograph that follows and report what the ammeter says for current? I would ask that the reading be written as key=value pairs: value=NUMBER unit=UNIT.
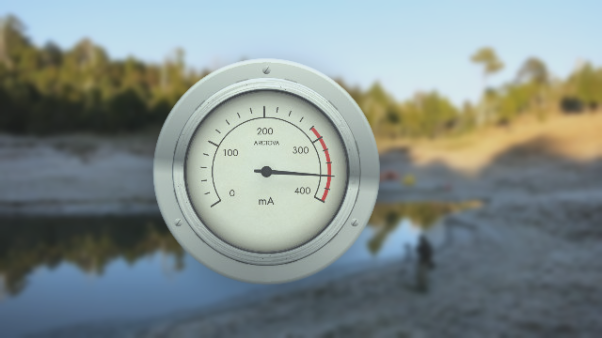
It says value=360 unit=mA
